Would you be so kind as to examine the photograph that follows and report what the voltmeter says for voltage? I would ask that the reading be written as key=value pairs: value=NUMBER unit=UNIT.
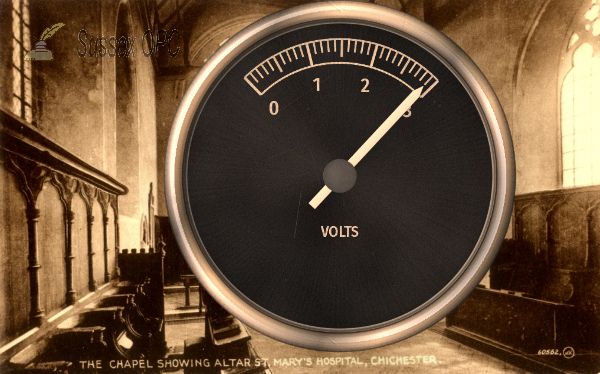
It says value=2.9 unit=V
